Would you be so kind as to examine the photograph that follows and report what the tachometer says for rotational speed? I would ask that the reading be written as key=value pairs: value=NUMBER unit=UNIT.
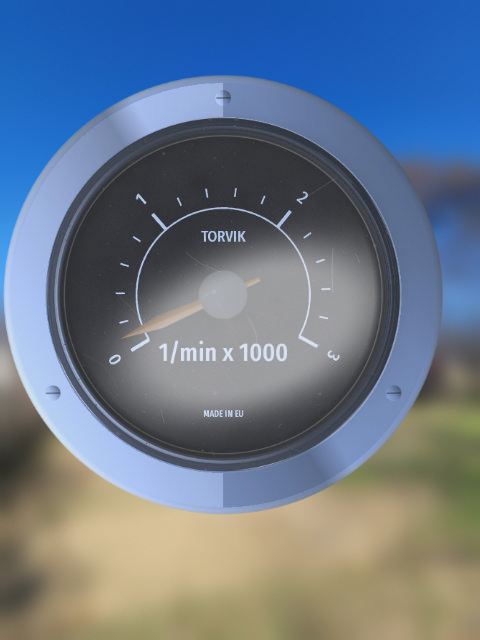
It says value=100 unit=rpm
